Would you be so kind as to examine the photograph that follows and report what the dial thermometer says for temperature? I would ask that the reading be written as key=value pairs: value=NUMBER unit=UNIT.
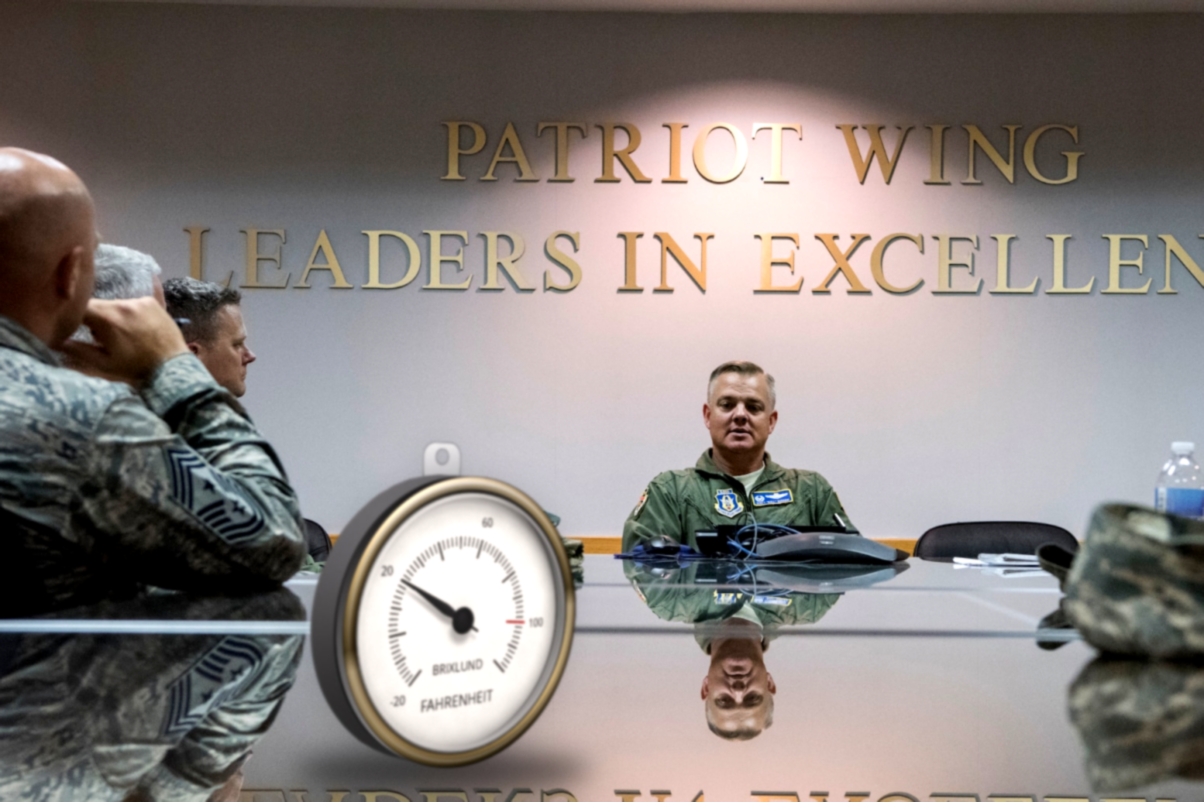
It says value=20 unit=°F
